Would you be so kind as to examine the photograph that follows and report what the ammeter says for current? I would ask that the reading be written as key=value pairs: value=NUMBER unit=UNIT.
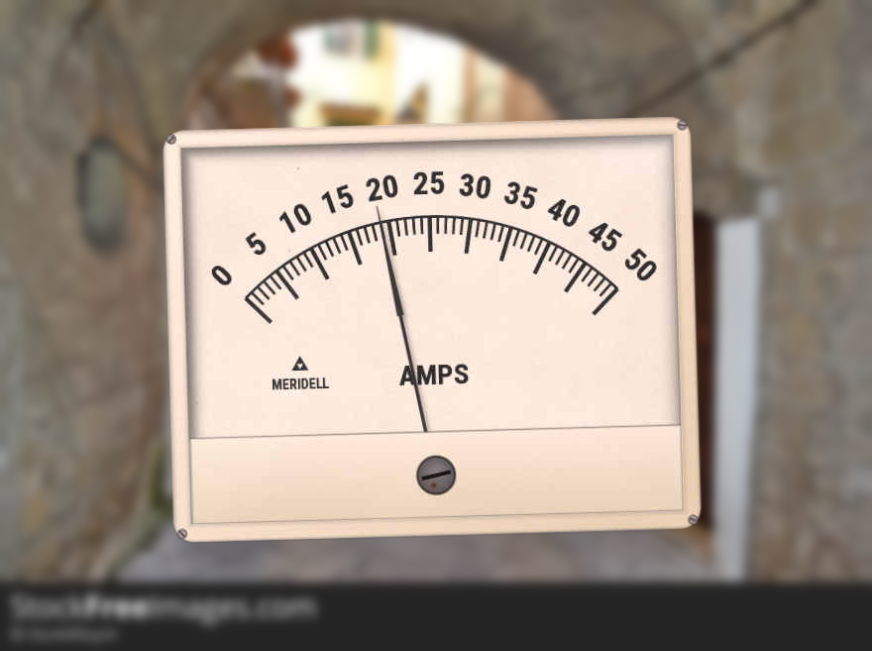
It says value=19 unit=A
